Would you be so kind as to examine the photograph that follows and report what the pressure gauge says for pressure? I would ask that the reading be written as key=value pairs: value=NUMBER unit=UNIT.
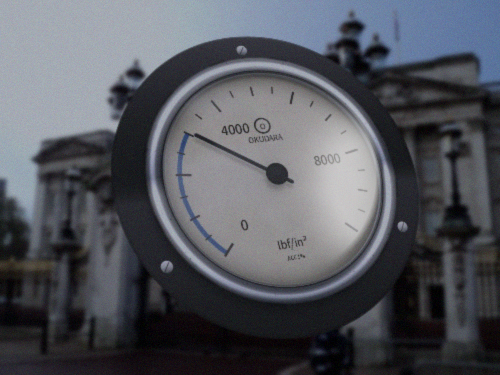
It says value=3000 unit=psi
